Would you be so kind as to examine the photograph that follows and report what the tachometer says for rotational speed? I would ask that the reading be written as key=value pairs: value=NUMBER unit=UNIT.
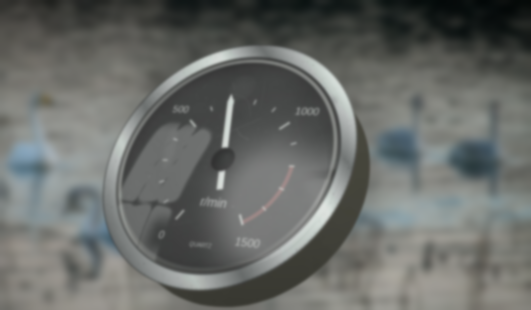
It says value=700 unit=rpm
